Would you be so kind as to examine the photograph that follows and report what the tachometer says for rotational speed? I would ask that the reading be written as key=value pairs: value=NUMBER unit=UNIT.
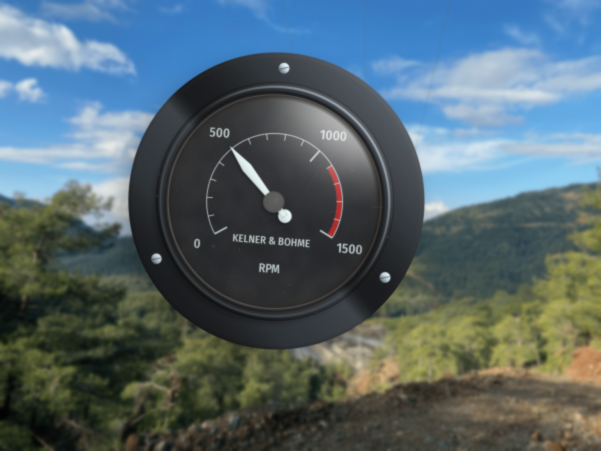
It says value=500 unit=rpm
